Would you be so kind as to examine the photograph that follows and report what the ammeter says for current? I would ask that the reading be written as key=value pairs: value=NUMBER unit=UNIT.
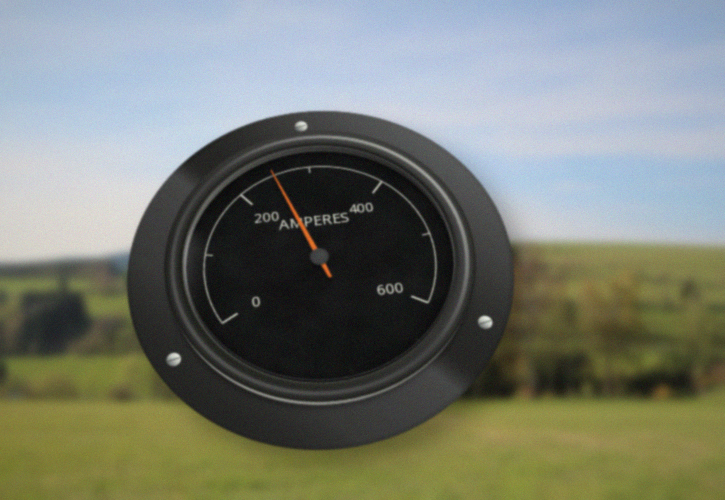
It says value=250 unit=A
